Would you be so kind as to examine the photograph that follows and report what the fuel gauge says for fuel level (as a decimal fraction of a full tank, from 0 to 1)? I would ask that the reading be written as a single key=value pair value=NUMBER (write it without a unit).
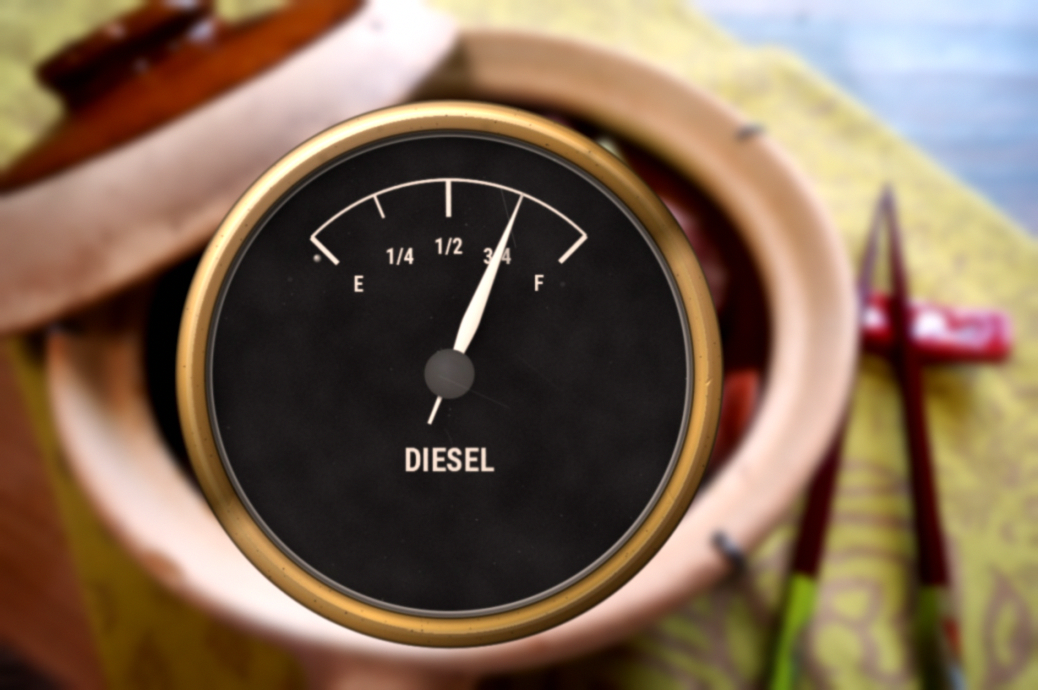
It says value=0.75
